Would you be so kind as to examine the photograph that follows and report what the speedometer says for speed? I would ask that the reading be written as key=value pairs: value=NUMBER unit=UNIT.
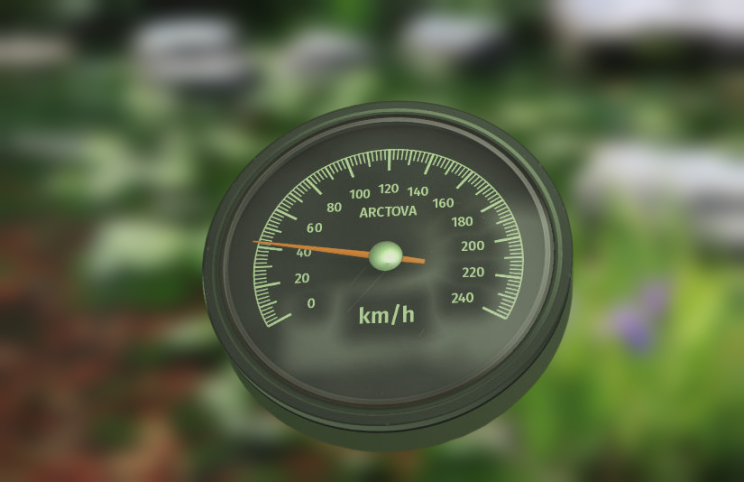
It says value=40 unit=km/h
